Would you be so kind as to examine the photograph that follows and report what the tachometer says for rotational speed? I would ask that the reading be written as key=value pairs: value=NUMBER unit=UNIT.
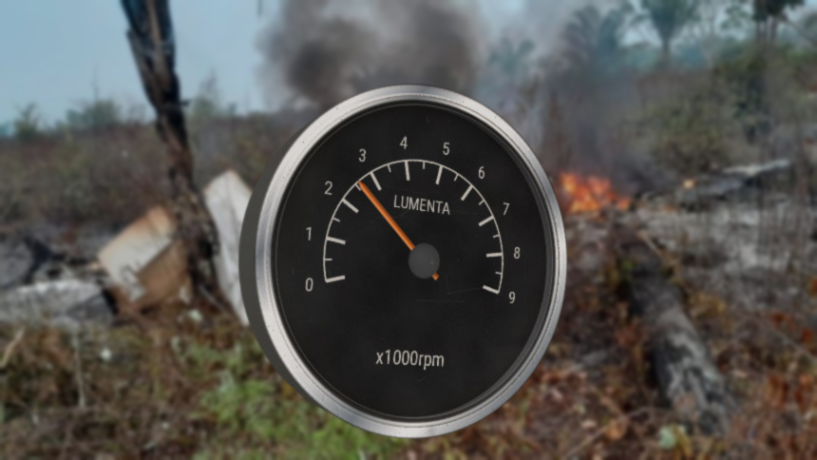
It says value=2500 unit=rpm
